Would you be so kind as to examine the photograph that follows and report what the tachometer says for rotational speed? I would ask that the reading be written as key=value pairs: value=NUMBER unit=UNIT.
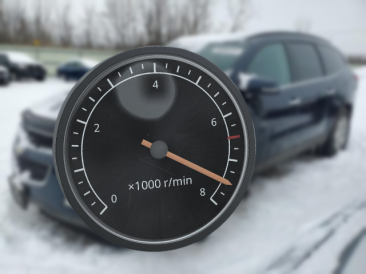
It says value=7500 unit=rpm
